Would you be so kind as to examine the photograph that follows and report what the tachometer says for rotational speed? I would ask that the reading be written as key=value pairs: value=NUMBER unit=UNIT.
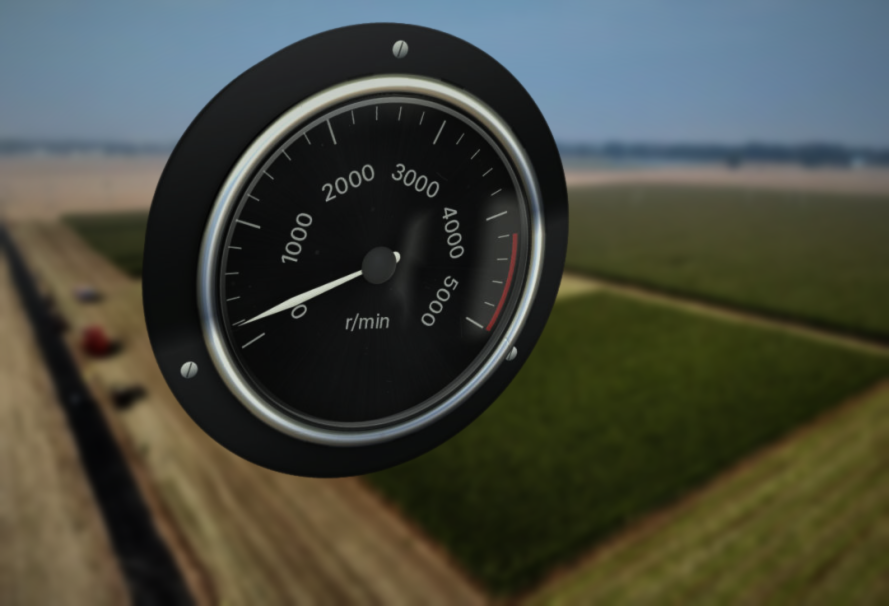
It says value=200 unit=rpm
